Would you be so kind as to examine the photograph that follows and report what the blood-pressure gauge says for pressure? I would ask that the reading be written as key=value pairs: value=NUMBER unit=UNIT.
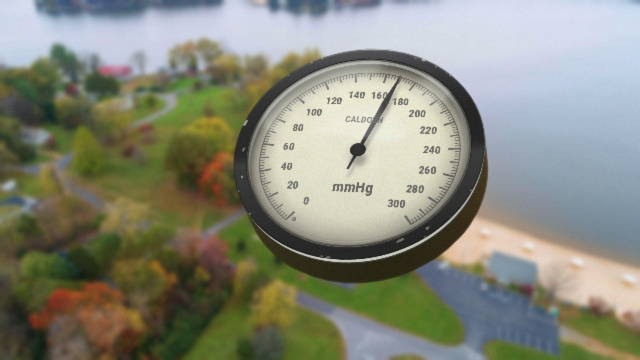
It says value=170 unit=mmHg
